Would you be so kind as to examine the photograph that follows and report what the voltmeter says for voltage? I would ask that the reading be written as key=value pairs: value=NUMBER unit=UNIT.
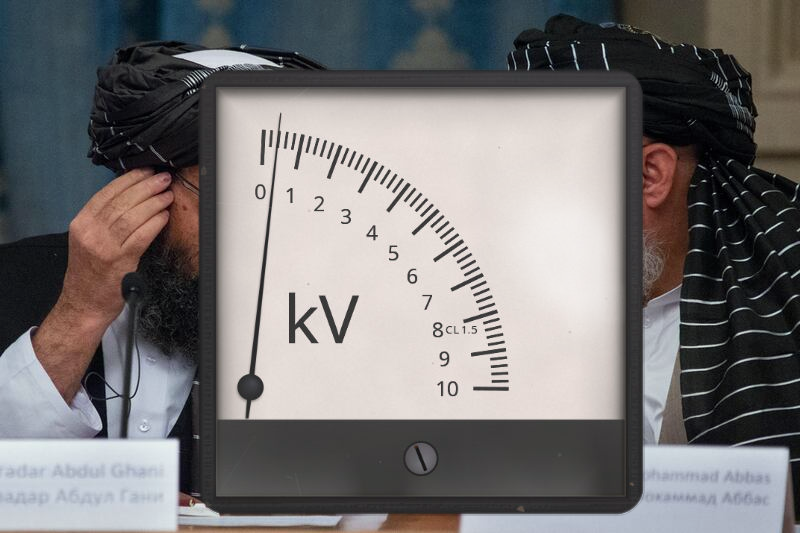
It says value=0.4 unit=kV
